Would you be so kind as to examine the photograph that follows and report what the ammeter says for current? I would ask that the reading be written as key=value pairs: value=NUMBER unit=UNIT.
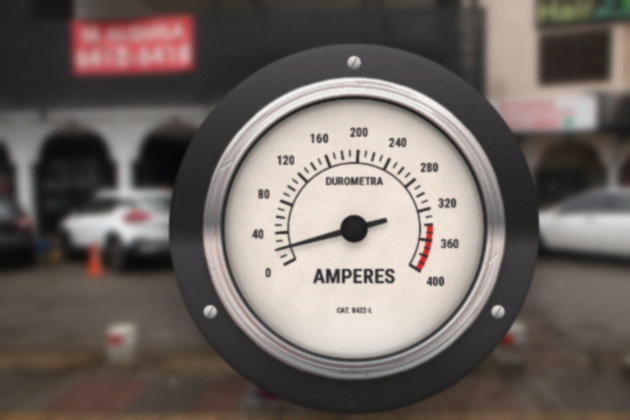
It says value=20 unit=A
